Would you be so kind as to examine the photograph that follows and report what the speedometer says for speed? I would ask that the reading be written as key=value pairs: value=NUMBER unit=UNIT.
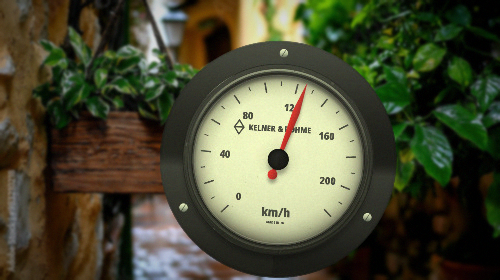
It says value=125 unit=km/h
